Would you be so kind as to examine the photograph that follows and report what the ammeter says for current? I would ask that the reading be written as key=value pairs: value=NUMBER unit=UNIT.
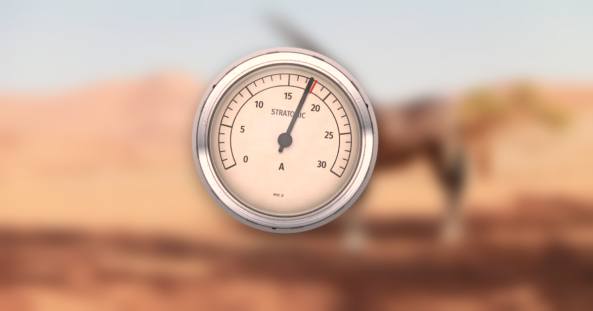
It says value=17.5 unit=A
